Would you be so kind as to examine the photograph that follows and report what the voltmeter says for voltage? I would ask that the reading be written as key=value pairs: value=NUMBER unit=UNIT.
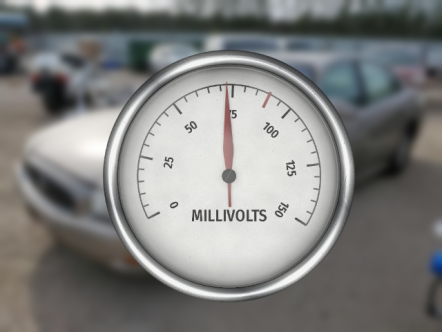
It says value=72.5 unit=mV
